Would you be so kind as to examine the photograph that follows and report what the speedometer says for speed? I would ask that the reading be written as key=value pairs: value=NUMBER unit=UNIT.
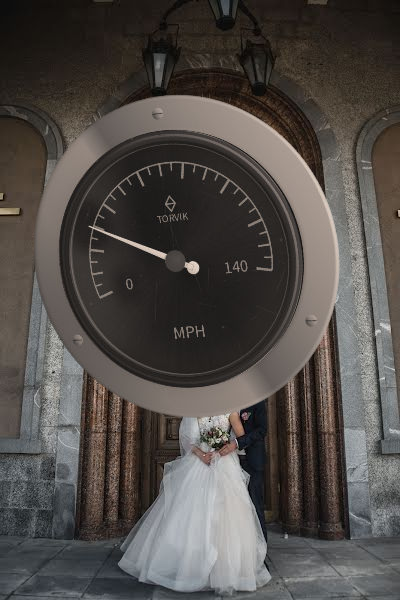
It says value=30 unit=mph
